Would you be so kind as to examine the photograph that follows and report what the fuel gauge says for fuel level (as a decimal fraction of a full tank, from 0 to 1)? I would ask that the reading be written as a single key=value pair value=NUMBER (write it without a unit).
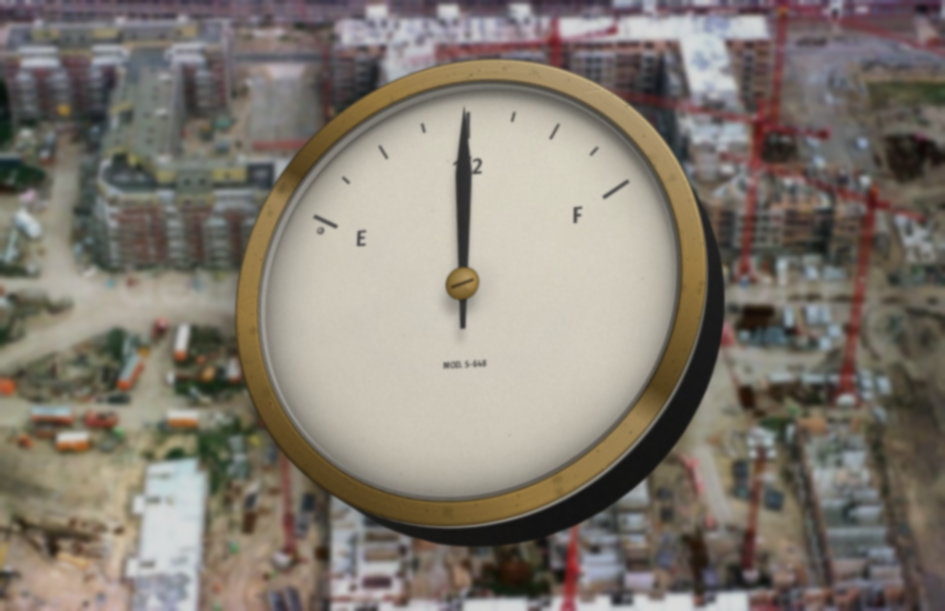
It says value=0.5
